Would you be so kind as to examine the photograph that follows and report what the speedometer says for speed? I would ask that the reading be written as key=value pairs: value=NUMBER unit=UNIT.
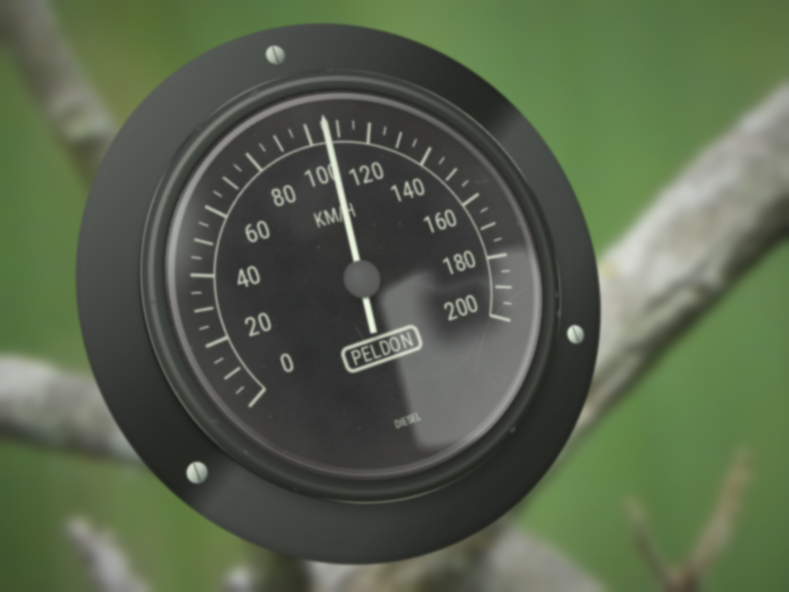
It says value=105 unit=km/h
